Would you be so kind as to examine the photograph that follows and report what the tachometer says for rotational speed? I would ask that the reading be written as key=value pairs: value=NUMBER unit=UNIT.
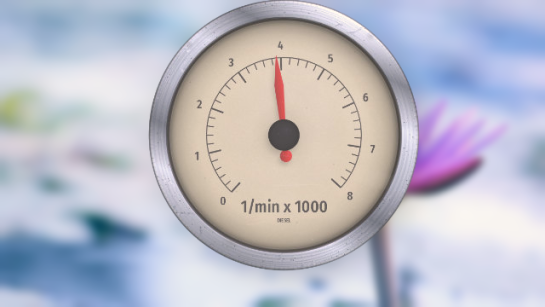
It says value=3900 unit=rpm
